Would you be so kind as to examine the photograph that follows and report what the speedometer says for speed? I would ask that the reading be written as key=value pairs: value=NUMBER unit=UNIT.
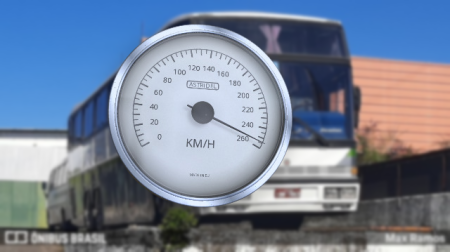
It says value=255 unit=km/h
